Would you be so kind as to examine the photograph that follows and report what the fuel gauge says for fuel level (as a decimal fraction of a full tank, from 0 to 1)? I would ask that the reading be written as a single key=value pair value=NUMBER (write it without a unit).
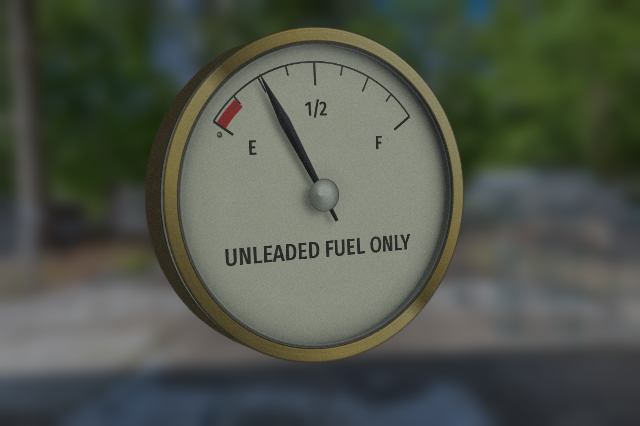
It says value=0.25
